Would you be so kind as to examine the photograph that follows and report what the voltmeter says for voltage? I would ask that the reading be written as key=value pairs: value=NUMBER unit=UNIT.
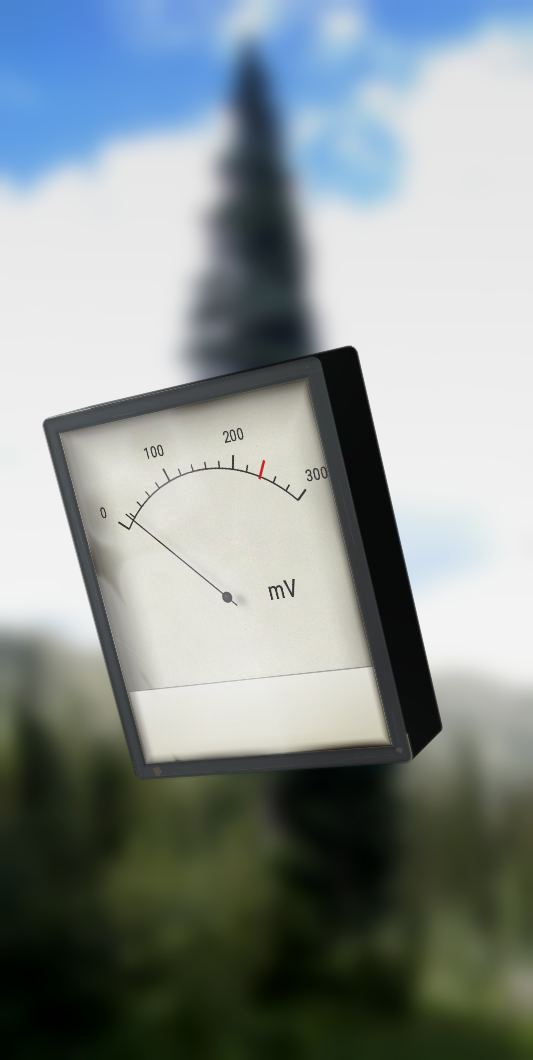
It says value=20 unit=mV
